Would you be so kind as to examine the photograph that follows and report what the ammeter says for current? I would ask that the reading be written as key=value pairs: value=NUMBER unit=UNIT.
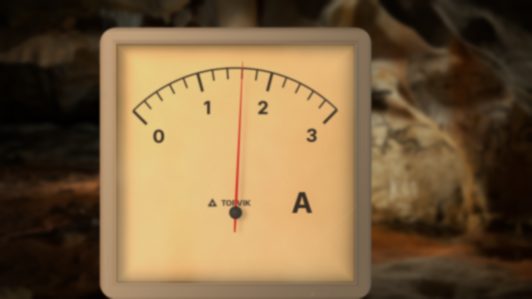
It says value=1.6 unit=A
